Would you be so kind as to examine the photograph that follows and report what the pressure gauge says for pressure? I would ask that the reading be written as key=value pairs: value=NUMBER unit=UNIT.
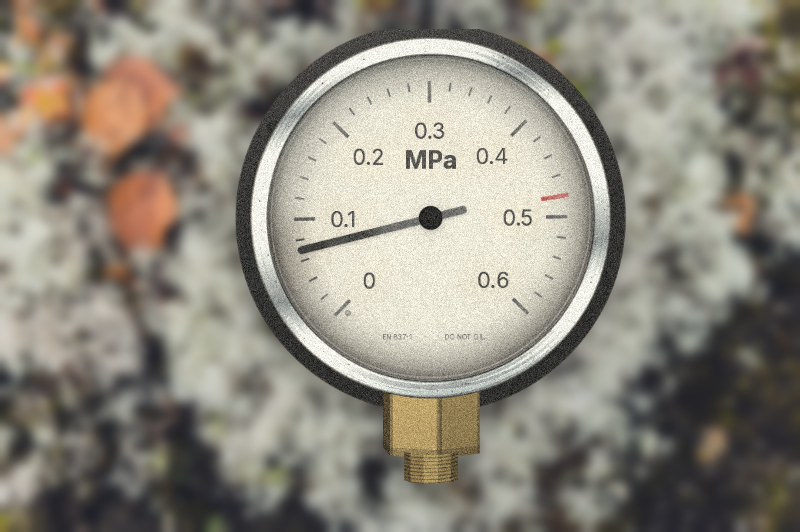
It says value=0.07 unit=MPa
